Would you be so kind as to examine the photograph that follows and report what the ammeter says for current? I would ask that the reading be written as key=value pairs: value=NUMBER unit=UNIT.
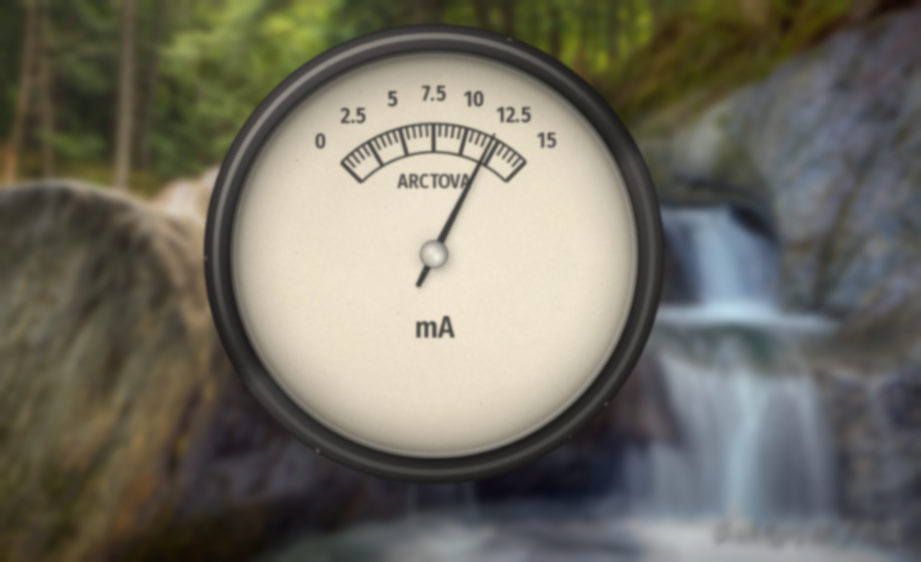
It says value=12 unit=mA
